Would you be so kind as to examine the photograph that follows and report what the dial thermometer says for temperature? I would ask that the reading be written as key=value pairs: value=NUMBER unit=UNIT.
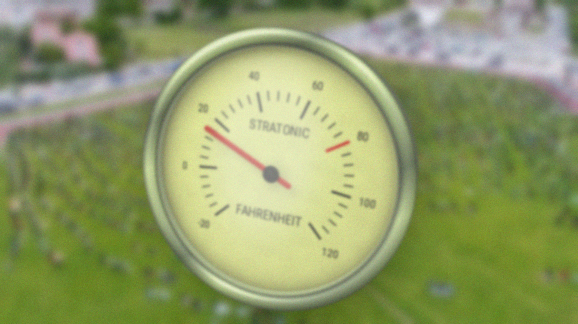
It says value=16 unit=°F
